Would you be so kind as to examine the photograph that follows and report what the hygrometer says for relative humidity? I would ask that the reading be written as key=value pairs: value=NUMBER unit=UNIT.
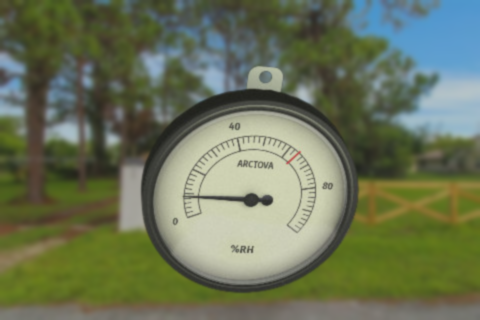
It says value=10 unit=%
